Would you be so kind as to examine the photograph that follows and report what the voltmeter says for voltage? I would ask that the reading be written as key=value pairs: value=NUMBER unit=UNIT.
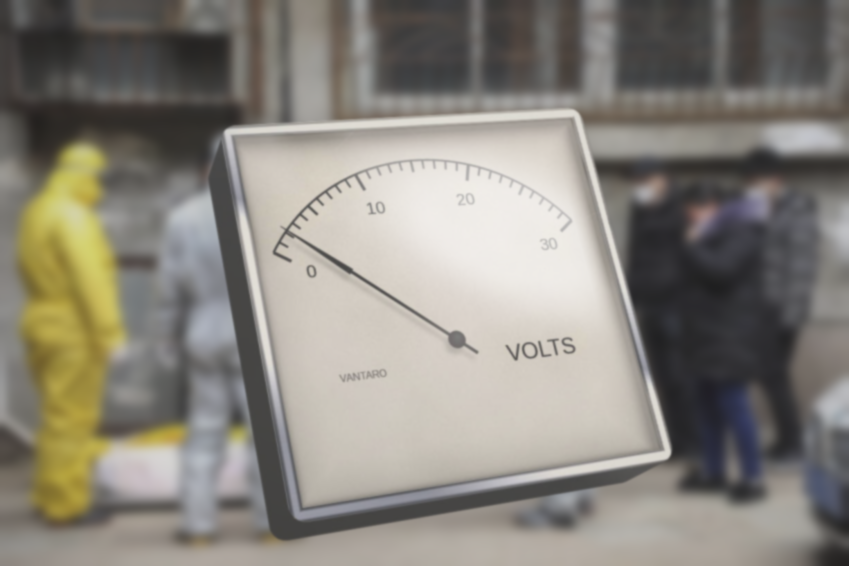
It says value=2 unit=V
